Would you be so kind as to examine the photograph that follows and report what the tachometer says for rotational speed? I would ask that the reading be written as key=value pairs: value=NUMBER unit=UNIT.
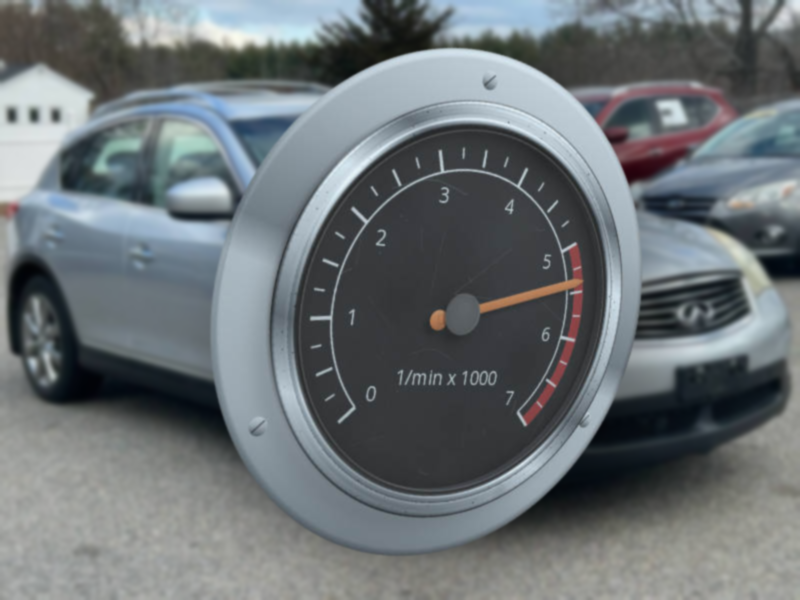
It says value=5375 unit=rpm
